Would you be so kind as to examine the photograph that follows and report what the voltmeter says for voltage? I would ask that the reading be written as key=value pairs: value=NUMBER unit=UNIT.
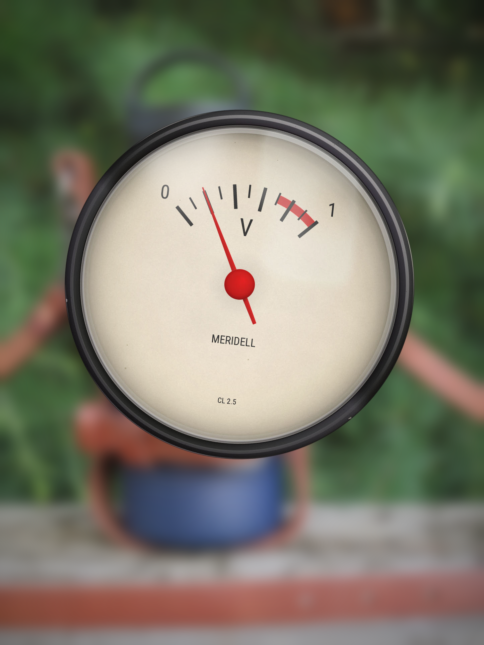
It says value=0.2 unit=V
